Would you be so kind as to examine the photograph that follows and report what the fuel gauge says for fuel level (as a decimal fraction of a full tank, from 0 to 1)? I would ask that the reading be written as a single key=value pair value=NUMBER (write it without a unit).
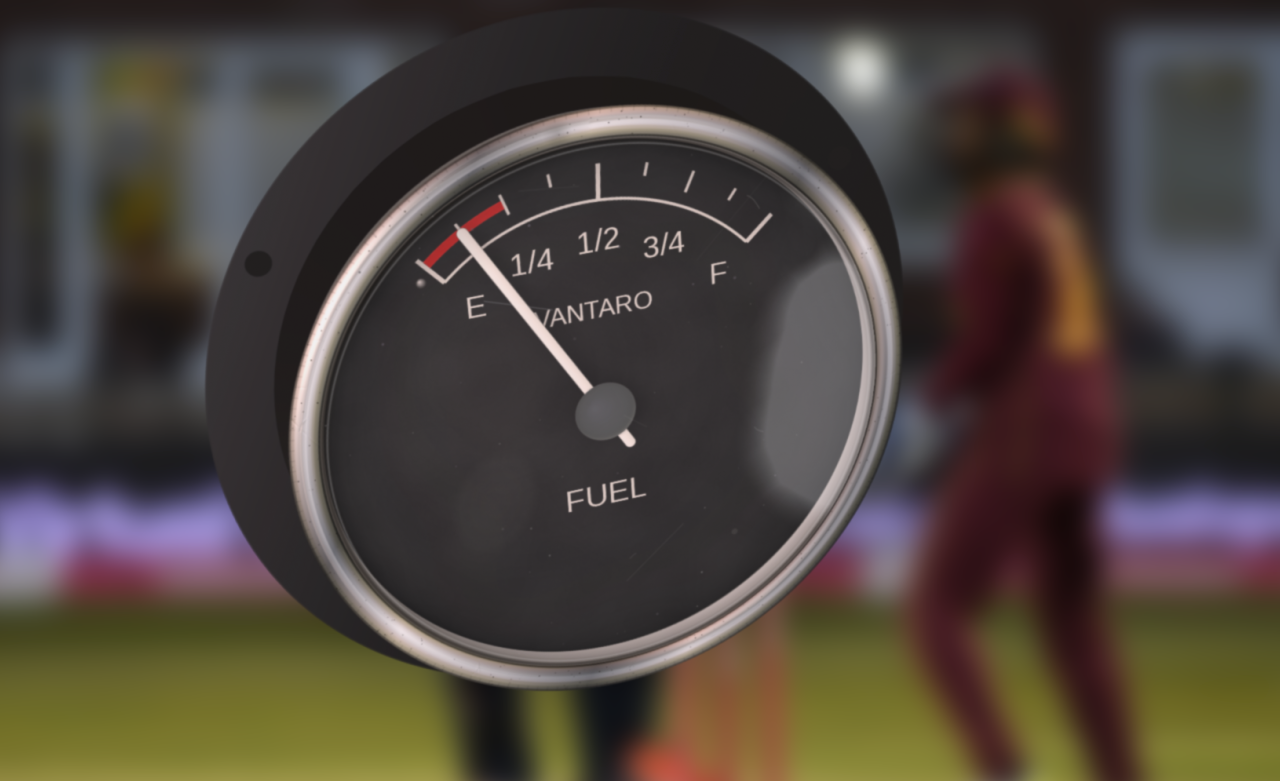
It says value=0.125
